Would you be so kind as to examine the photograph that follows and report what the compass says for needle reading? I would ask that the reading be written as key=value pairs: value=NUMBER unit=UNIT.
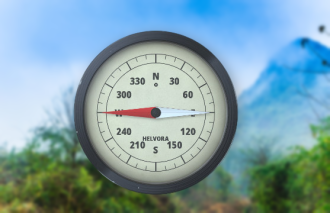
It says value=270 unit=°
